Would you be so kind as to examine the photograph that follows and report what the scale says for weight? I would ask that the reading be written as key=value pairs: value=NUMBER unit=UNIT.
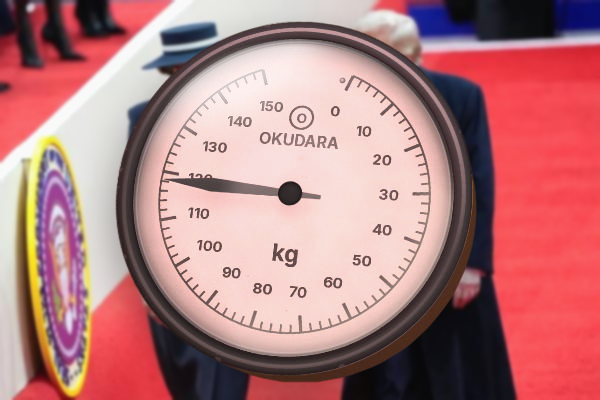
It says value=118 unit=kg
